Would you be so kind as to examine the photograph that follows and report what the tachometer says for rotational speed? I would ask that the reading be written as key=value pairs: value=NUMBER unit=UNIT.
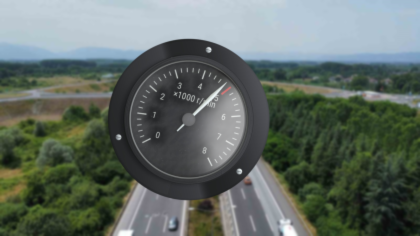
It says value=4800 unit=rpm
